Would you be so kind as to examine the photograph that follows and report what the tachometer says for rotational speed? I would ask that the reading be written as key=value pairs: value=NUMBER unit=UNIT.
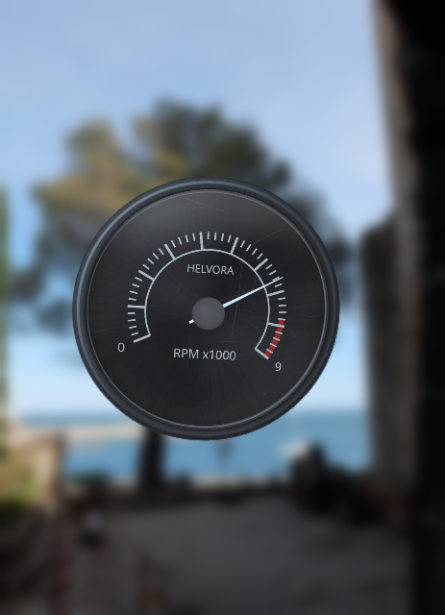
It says value=6600 unit=rpm
